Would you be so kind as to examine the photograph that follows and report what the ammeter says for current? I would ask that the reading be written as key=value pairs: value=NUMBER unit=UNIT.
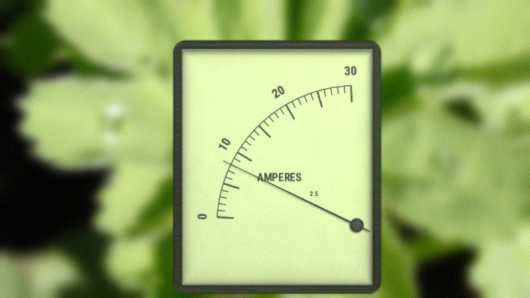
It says value=8 unit=A
